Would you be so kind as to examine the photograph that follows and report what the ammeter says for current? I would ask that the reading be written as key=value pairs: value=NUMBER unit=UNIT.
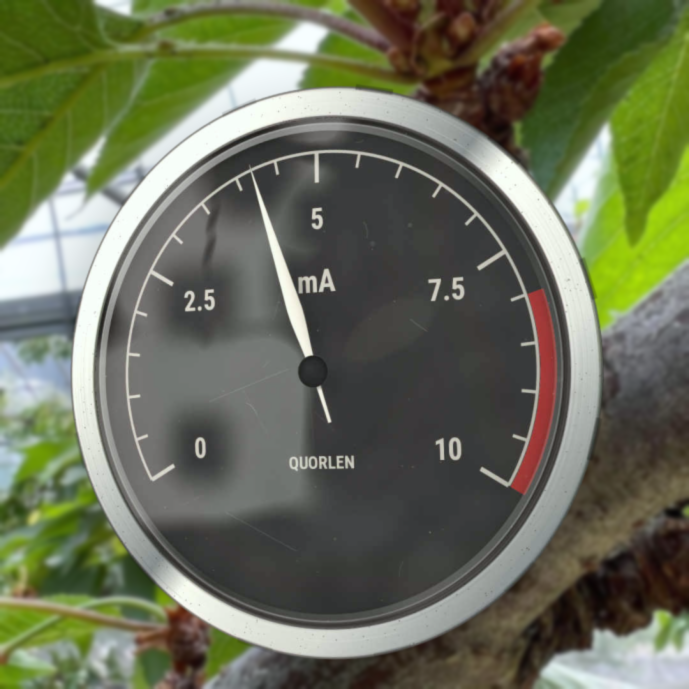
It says value=4.25 unit=mA
